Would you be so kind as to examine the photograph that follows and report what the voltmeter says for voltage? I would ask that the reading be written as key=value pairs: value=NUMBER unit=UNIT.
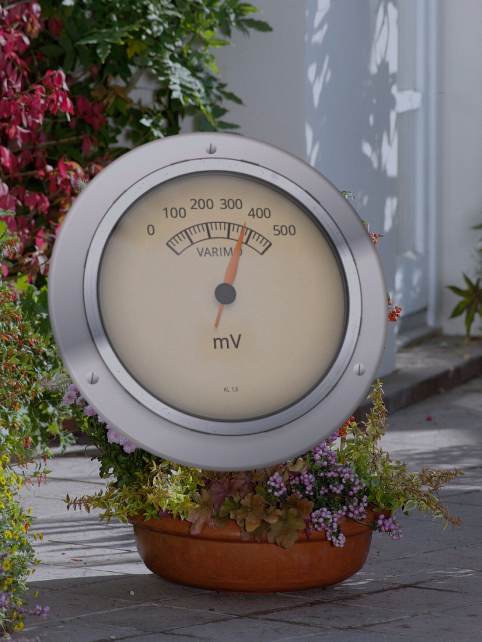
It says value=360 unit=mV
